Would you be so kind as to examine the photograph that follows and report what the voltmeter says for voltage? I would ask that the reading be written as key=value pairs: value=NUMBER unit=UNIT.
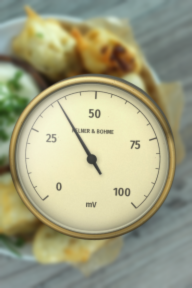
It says value=37.5 unit=mV
